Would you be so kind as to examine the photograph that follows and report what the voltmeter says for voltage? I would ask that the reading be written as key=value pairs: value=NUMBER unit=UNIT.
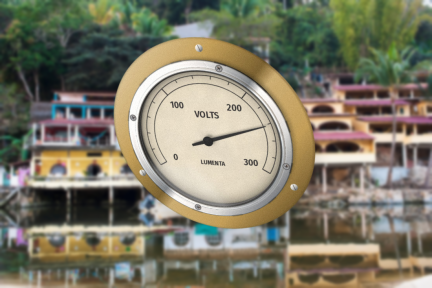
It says value=240 unit=V
